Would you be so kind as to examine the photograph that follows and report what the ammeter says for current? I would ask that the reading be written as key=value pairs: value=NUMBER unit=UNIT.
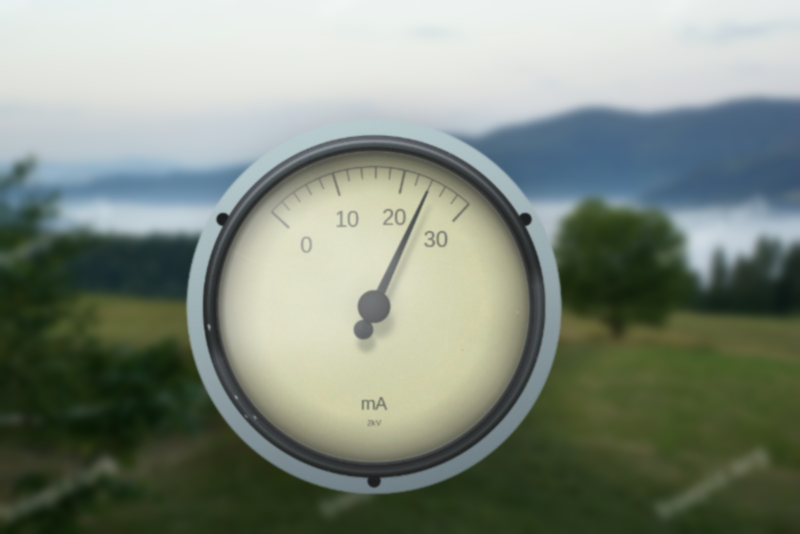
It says value=24 unit=mA
